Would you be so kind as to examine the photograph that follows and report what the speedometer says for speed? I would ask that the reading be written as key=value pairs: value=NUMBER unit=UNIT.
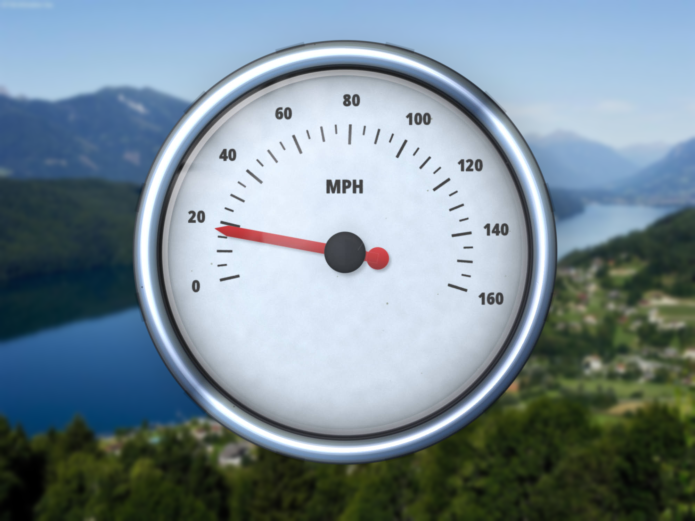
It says value=17.5 unit=mph
